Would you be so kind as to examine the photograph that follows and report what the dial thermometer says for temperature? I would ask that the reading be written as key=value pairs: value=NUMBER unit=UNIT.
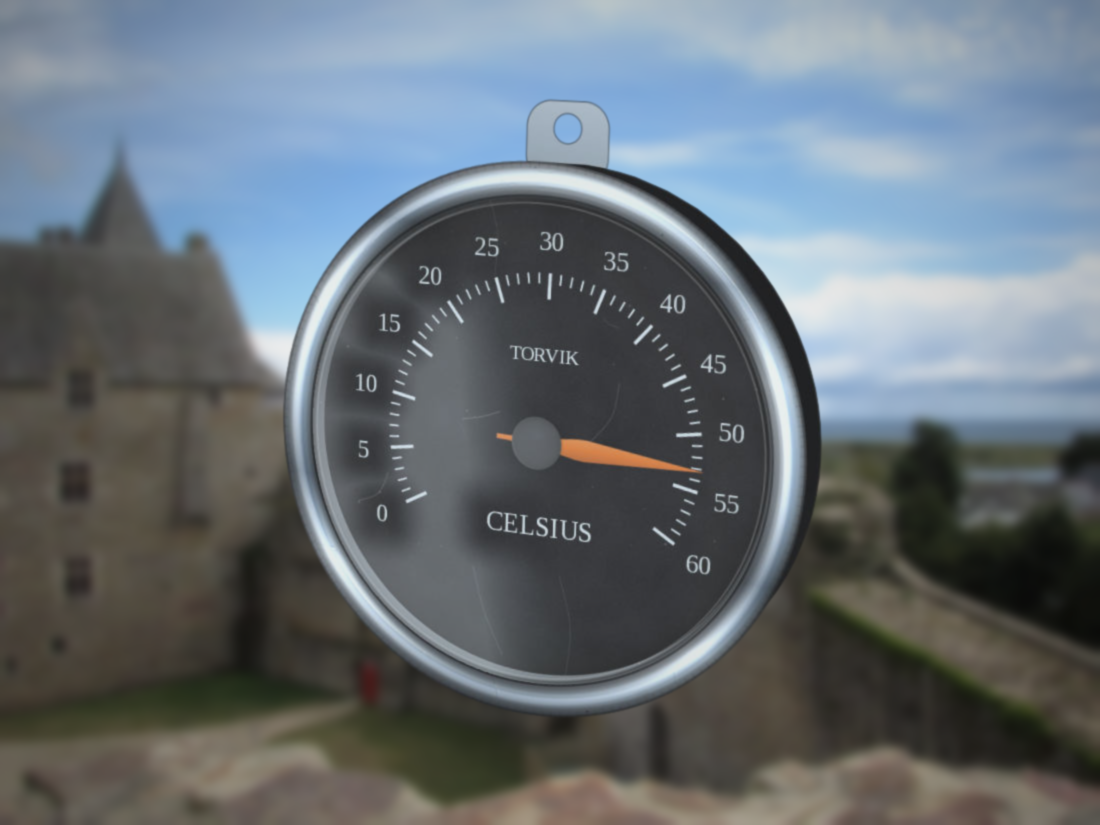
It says value=53 unit=°C
